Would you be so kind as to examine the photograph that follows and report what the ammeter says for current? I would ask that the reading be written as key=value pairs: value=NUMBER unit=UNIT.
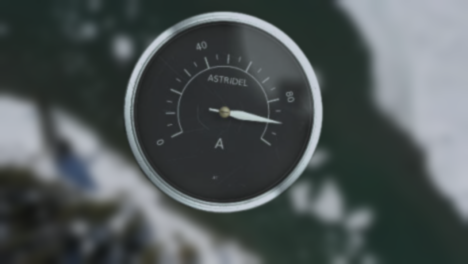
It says value=90 unit=A
